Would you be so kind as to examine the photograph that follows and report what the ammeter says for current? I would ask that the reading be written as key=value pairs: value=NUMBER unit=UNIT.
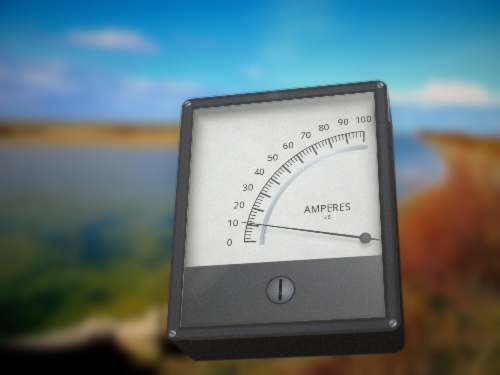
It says value=10 unit=A
